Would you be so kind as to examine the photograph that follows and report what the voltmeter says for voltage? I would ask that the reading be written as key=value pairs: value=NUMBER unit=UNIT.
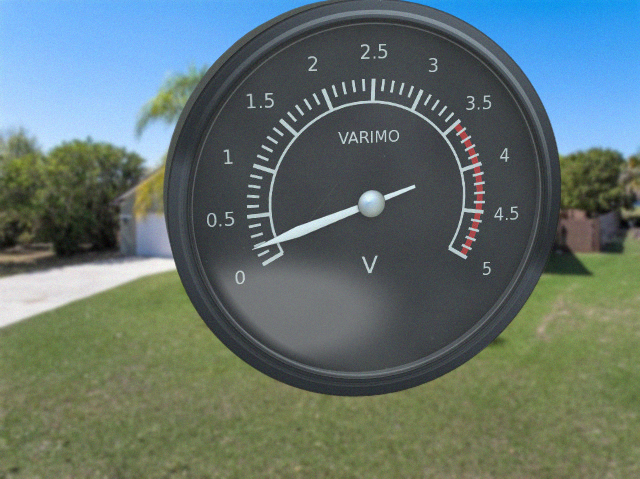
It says value=0.2 unit=V
